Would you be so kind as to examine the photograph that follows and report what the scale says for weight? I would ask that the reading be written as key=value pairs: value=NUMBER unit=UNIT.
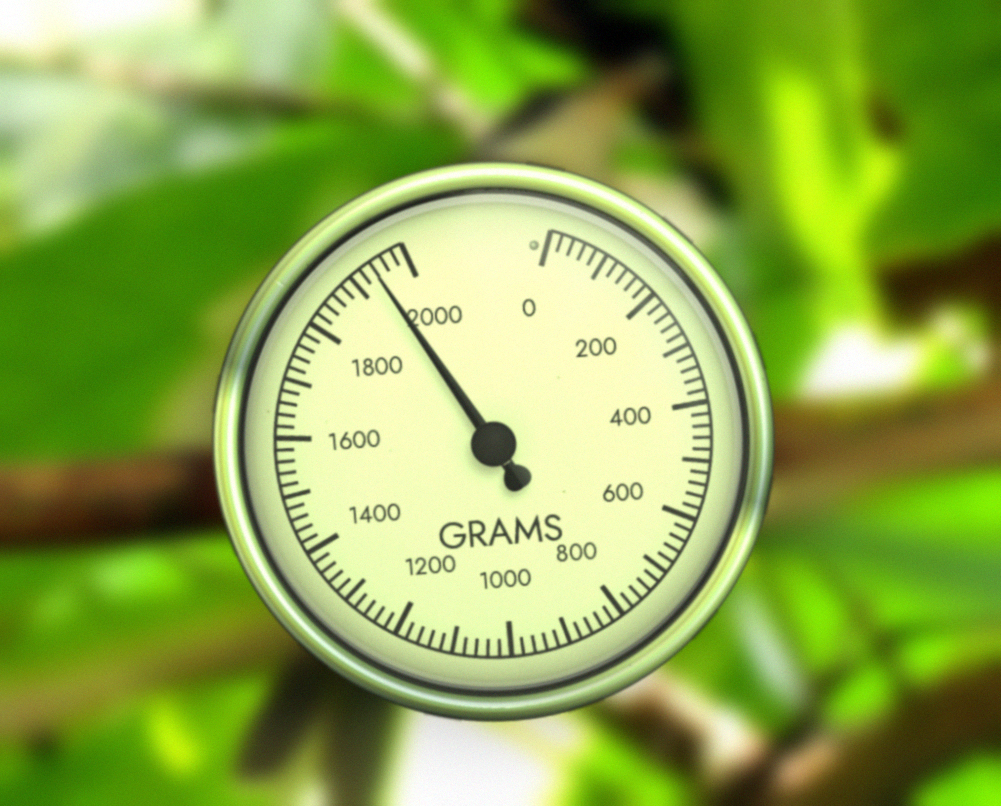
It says value=1940 unit=g
